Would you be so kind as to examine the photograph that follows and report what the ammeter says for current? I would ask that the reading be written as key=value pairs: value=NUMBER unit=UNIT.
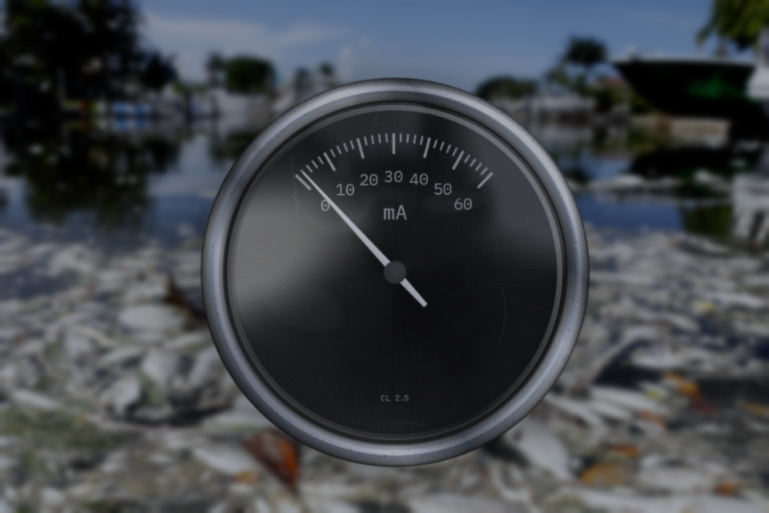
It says value=2 unit=mA
